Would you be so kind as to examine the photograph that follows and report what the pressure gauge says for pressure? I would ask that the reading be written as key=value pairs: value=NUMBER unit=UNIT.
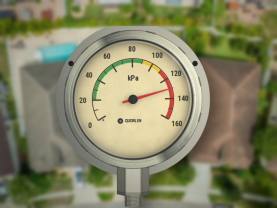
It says value=130 unit=kPa
